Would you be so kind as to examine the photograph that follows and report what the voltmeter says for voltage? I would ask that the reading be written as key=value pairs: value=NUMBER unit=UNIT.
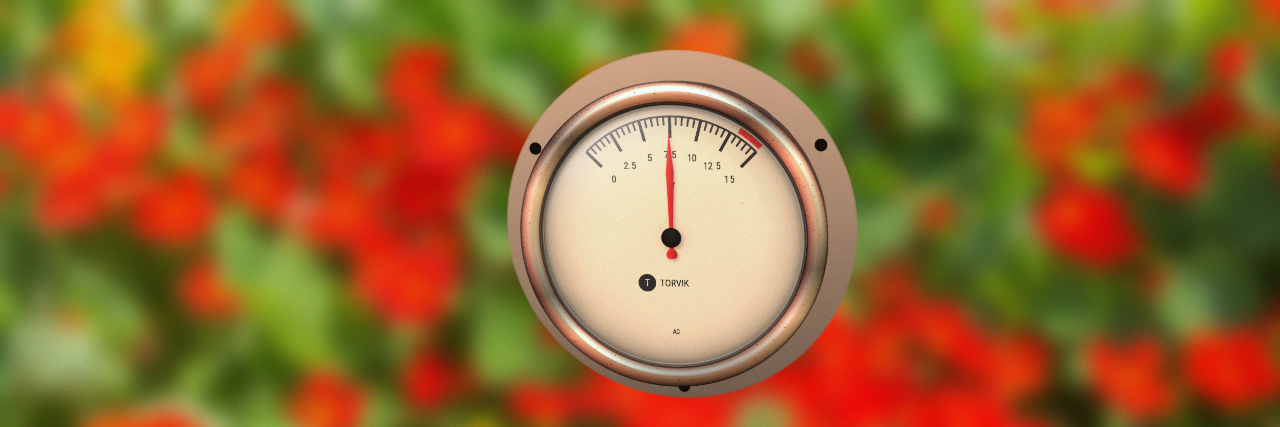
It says value=7.5 unit=V
